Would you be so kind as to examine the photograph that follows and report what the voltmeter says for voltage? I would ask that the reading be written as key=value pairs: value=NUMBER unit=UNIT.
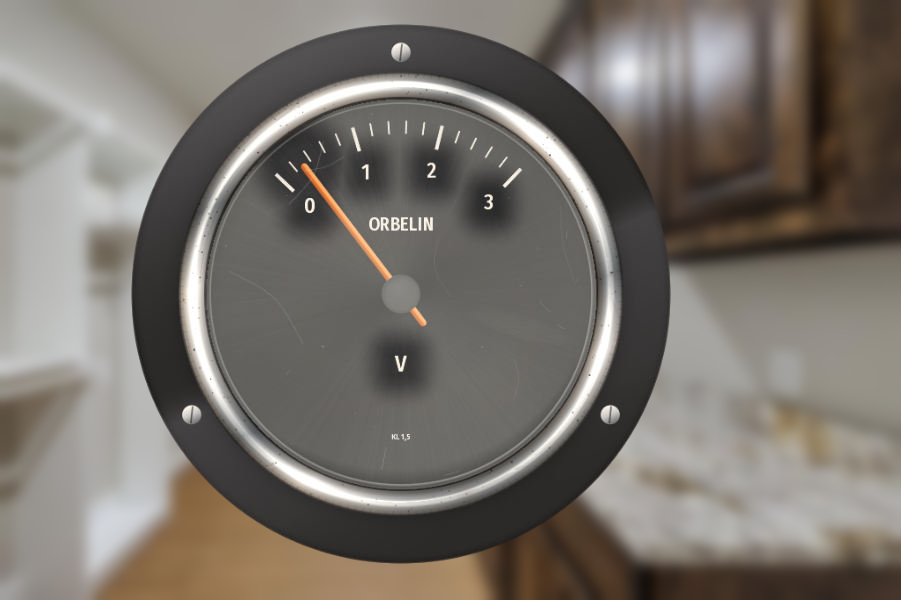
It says value=0.3 unit=V
